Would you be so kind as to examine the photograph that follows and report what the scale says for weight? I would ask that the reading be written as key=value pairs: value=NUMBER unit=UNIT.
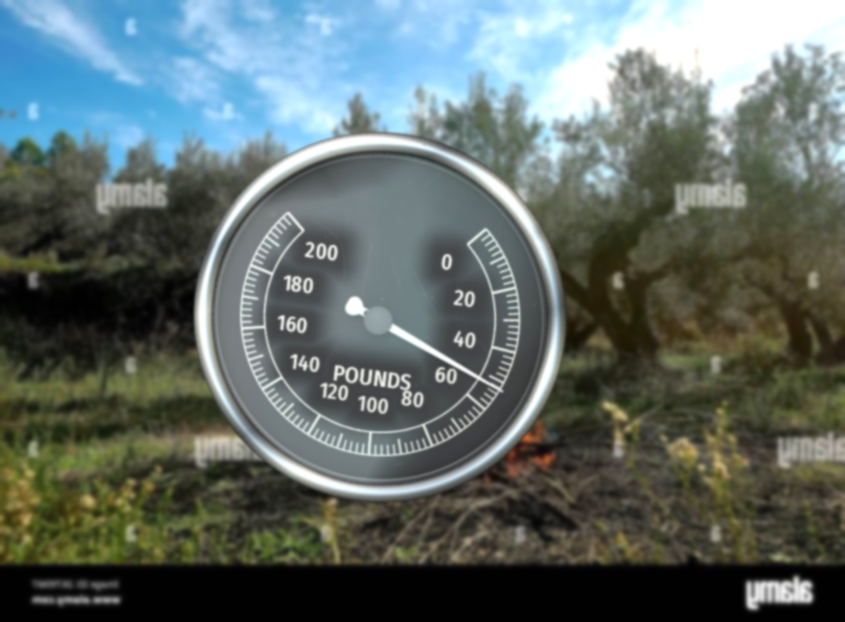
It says value=52 unit=lb
